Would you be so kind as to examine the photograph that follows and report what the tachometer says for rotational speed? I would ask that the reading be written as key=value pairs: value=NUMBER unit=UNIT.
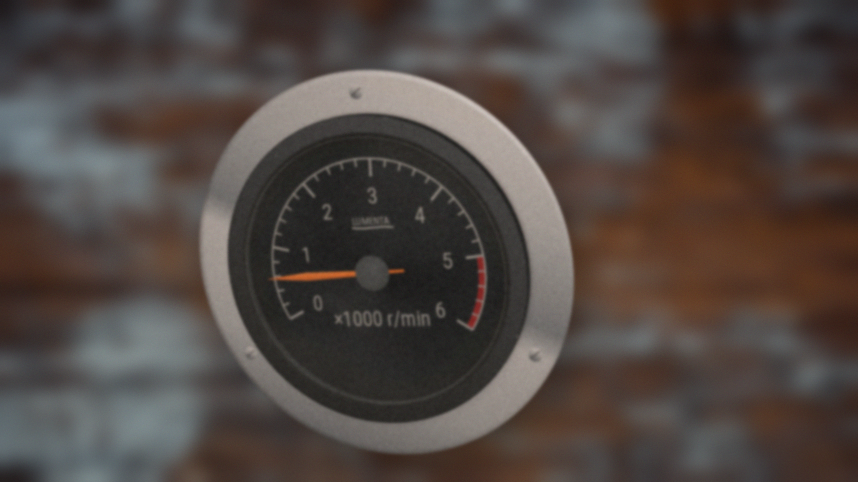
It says value=600 unit=rpm
